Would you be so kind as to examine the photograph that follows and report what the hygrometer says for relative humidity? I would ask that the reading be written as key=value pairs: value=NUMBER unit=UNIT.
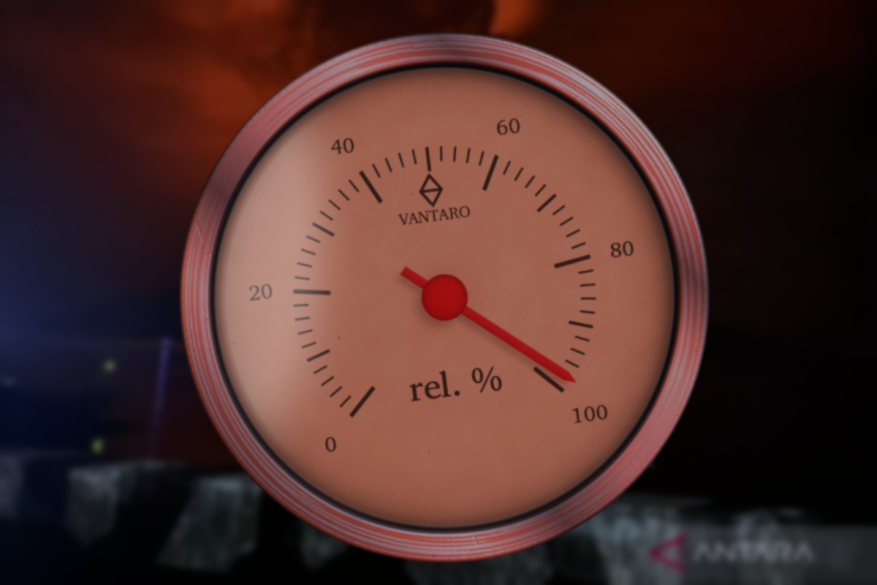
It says value=98 unit=%
